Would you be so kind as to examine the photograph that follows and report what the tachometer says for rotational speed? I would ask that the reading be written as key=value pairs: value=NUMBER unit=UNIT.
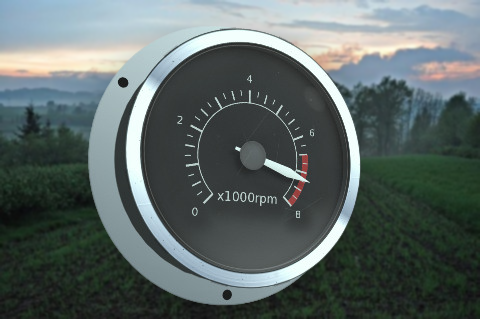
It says value=7250 unit=rpm
